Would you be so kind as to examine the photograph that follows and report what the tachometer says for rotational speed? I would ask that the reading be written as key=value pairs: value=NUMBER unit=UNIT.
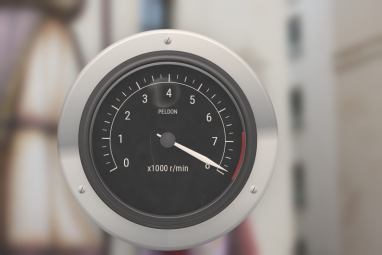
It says value=7875 unit=rpm
